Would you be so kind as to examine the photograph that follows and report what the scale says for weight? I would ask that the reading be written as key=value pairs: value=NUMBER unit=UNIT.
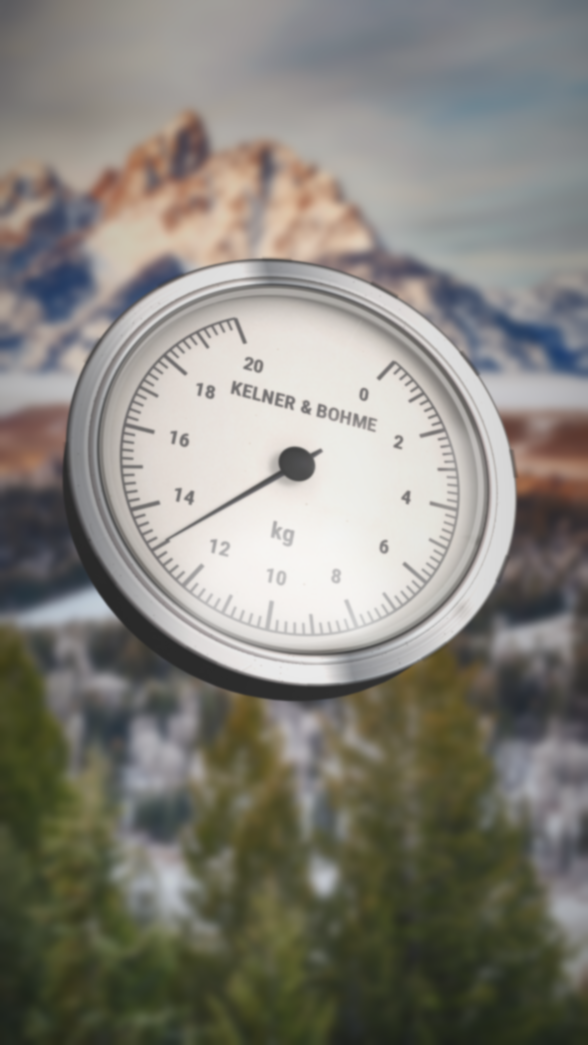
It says value=13 unit=kg
